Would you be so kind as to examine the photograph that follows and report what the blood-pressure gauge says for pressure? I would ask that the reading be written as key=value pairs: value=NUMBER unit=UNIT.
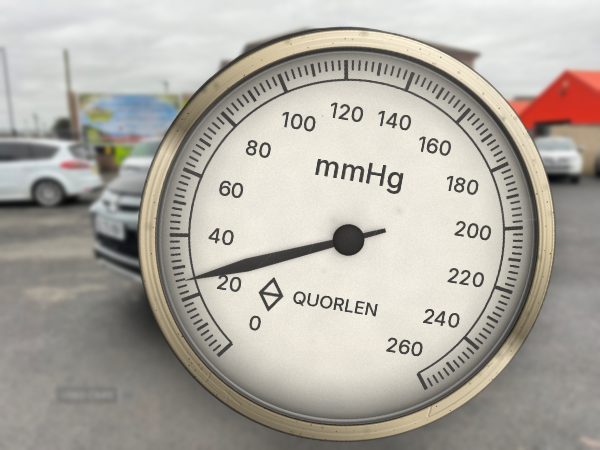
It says value=26 unit=mmHg
